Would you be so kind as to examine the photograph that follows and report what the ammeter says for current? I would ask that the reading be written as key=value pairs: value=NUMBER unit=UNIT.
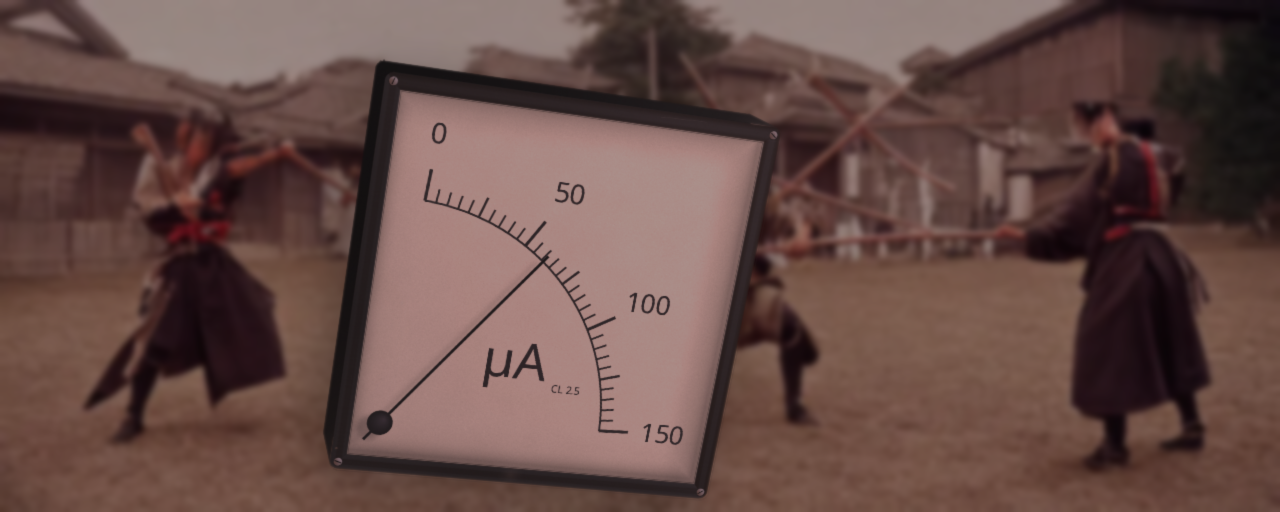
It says value=60 unit=µA
